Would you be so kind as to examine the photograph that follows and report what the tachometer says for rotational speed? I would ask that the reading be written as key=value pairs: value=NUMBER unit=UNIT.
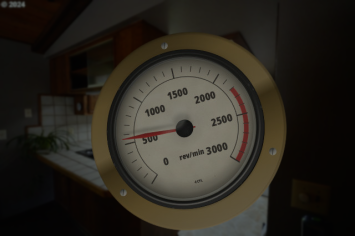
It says value=550 unit=rpm
